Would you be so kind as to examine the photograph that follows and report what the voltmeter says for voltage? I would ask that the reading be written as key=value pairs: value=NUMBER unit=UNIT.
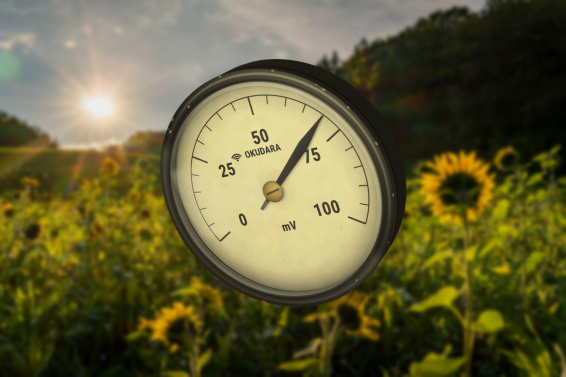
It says value=70 unit=mV
